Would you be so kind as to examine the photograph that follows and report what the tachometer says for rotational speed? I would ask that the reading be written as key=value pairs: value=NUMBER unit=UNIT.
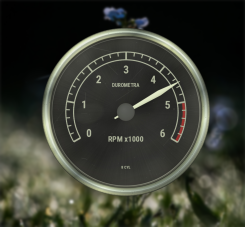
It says value=4500 unit=rpm
